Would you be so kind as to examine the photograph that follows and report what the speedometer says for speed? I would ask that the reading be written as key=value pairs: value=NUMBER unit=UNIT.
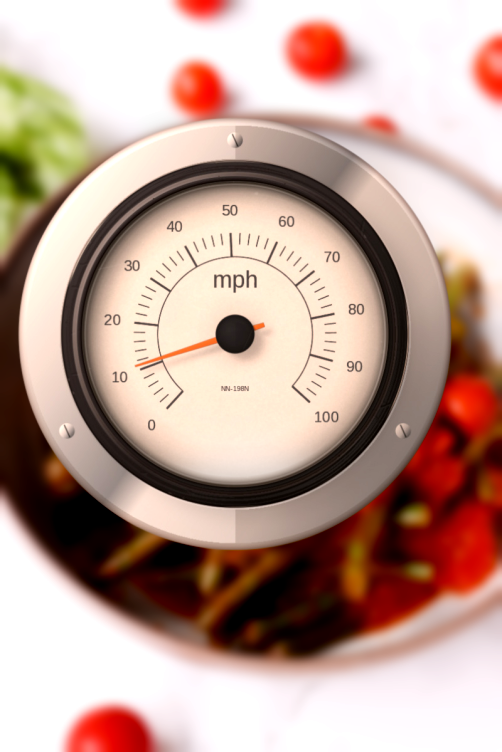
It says value=11 unit=mph
